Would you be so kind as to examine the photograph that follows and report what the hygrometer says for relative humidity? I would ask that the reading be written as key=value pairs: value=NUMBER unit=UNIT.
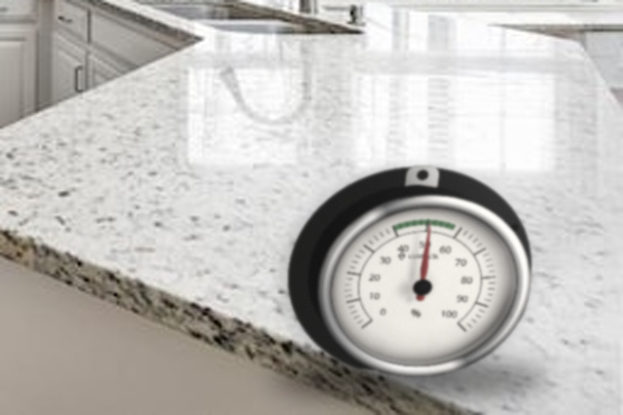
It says value=50 unit=%
